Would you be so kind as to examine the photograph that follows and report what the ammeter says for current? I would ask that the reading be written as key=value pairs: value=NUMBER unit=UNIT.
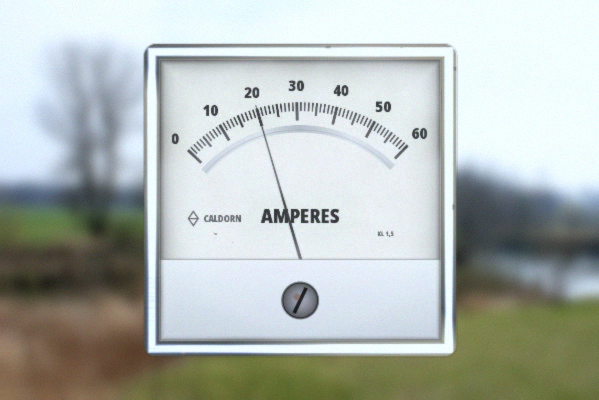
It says value=20 unit=A
